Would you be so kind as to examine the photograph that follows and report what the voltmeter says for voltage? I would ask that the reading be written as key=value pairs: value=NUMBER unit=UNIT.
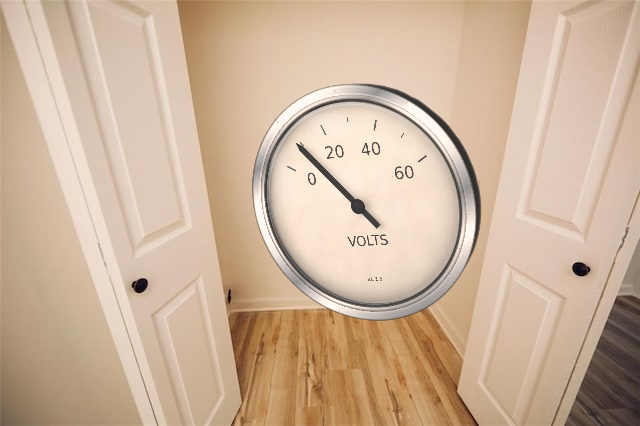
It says value=10 unit=V
